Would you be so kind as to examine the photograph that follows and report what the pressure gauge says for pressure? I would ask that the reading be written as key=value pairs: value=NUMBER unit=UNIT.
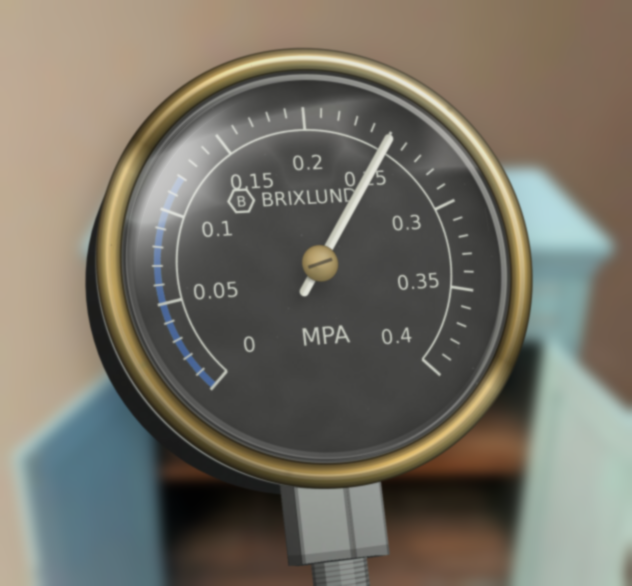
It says value=0.25 unit=MPa
